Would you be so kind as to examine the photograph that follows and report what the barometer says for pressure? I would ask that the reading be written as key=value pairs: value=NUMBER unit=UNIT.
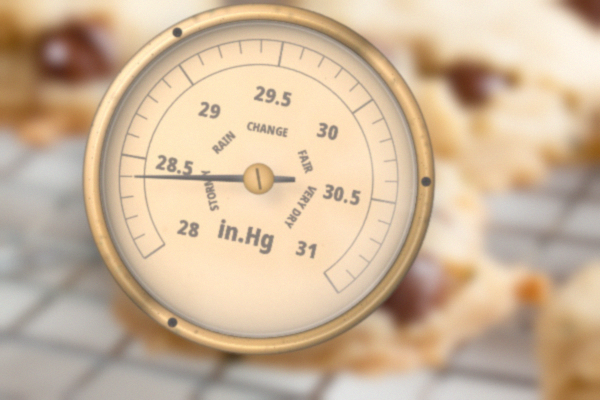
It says value=28.4 unit=inHg
